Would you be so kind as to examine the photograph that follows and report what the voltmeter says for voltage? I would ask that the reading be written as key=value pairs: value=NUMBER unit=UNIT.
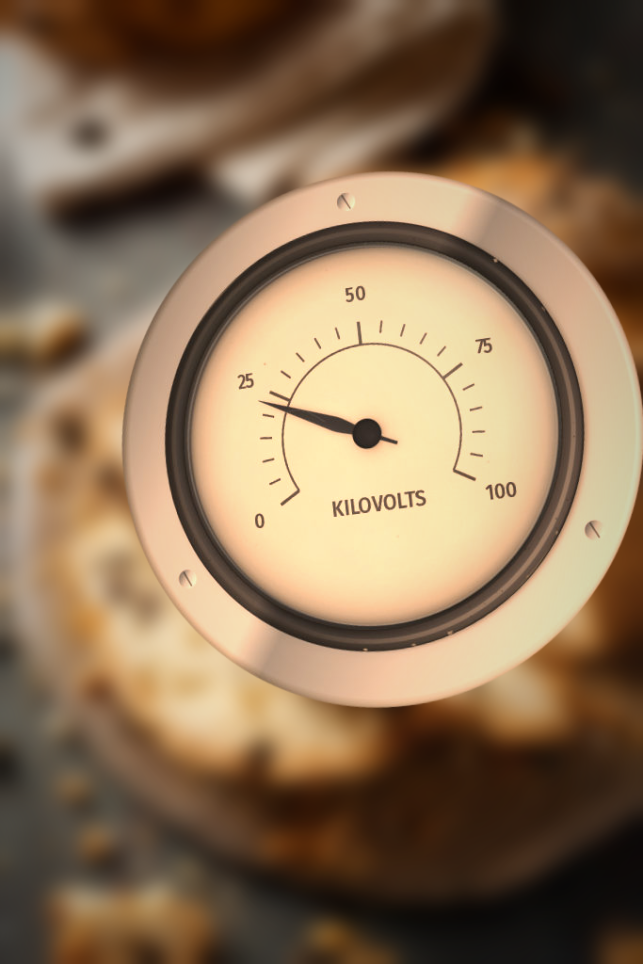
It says value=22.5 unit=kV
